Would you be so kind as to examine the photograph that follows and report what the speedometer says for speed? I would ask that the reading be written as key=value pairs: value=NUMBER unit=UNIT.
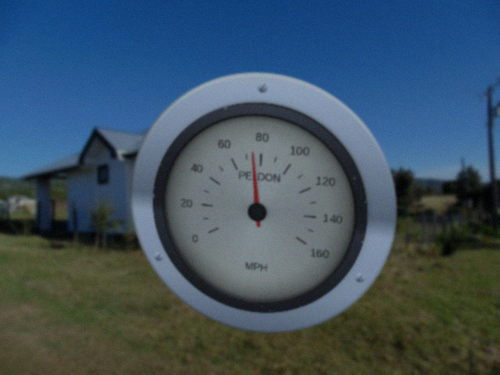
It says value=75 unit=mph
